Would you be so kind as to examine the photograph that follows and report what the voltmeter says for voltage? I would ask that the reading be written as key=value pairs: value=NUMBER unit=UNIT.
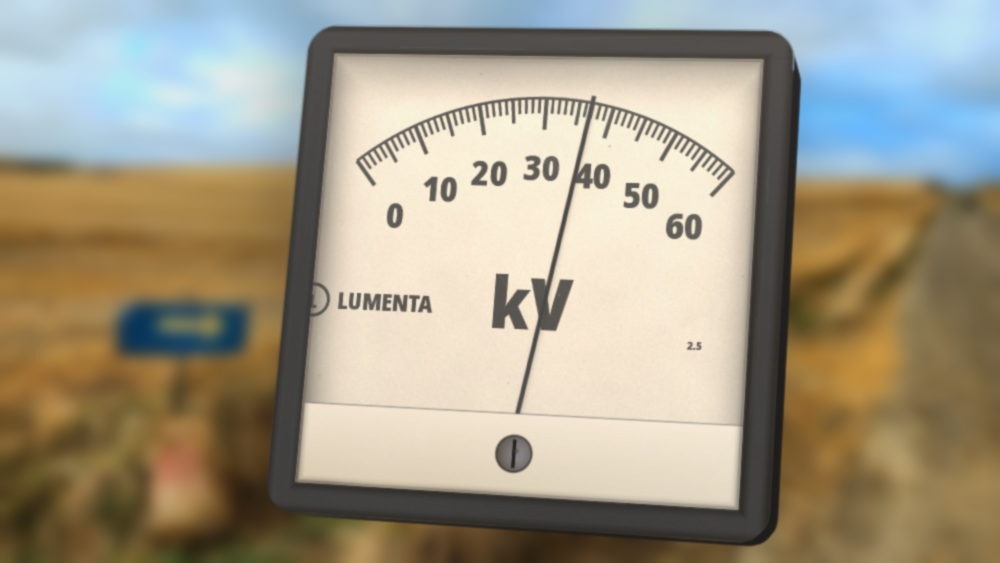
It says value=37 unit=kV
